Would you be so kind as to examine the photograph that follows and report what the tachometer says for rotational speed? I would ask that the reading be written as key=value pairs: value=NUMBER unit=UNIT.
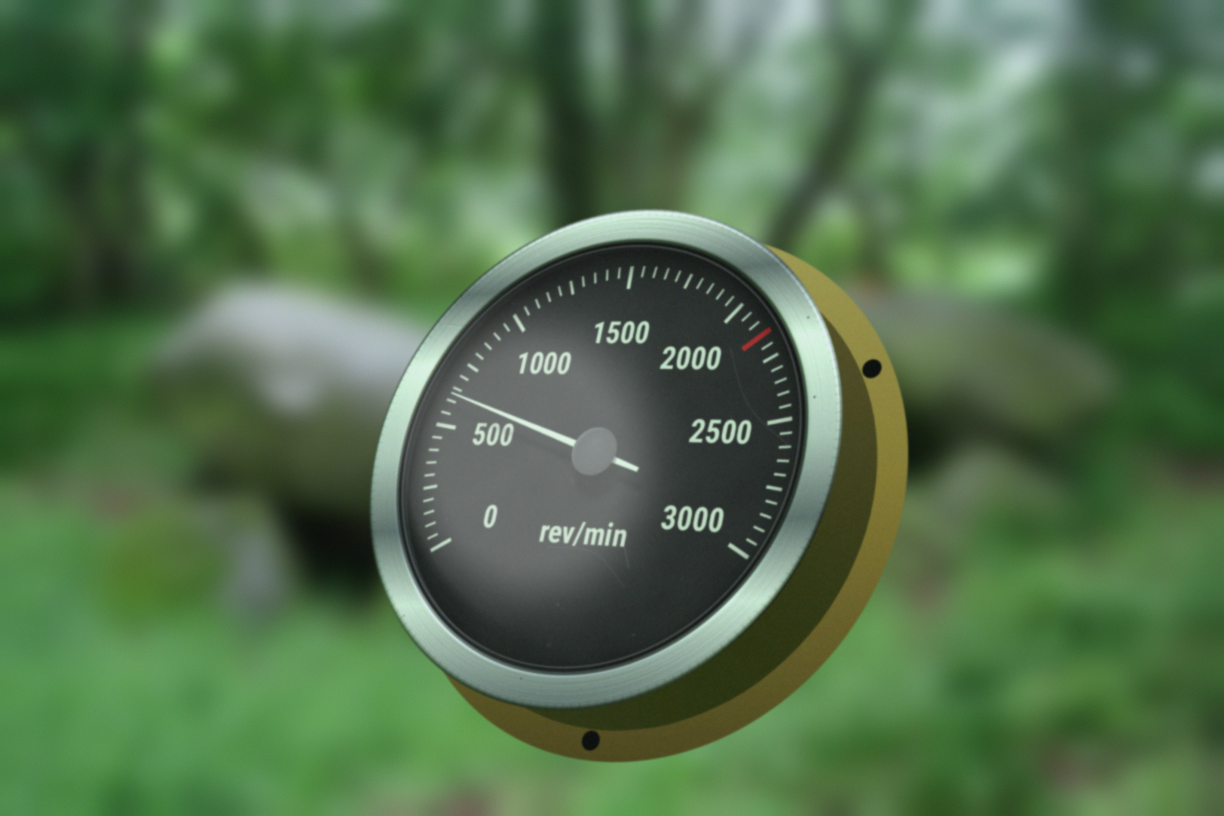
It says value=625 unit=rpm
